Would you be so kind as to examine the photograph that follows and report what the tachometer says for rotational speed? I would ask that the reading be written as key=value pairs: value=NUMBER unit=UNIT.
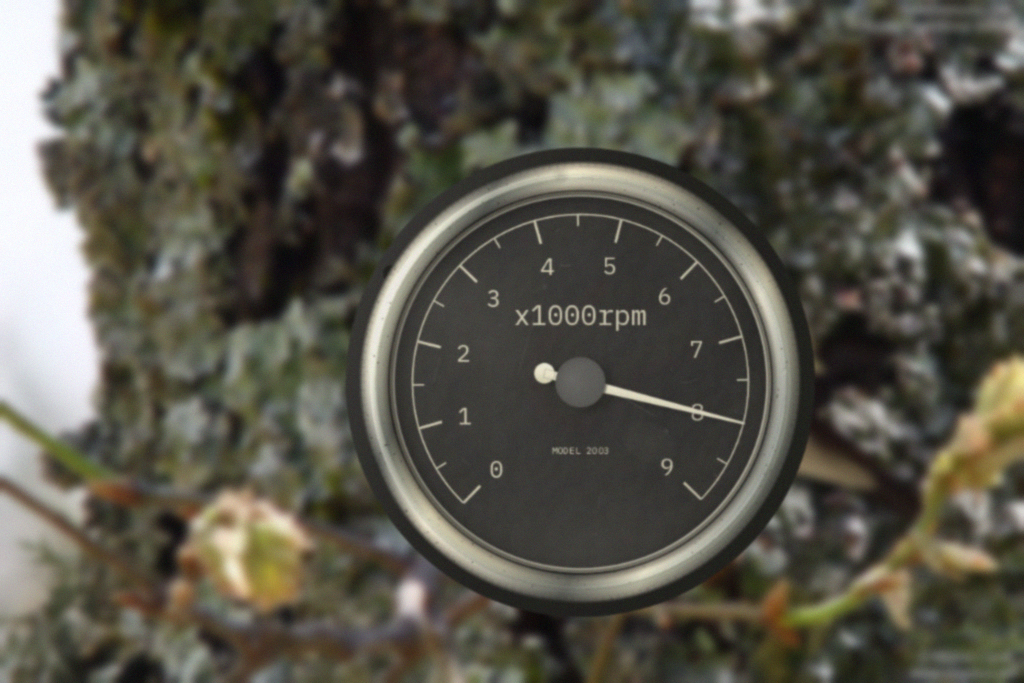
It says value=8000 unit=rpm
